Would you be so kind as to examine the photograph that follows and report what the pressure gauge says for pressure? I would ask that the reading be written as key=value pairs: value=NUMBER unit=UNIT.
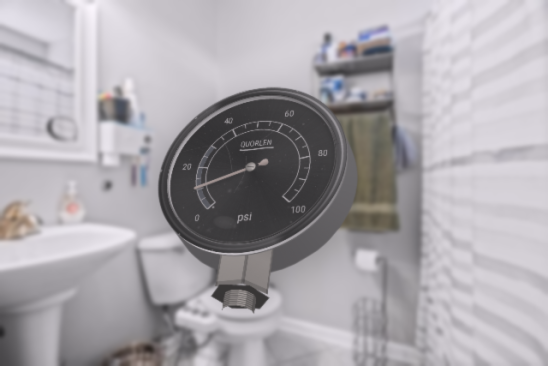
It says value=10 unit=psi
